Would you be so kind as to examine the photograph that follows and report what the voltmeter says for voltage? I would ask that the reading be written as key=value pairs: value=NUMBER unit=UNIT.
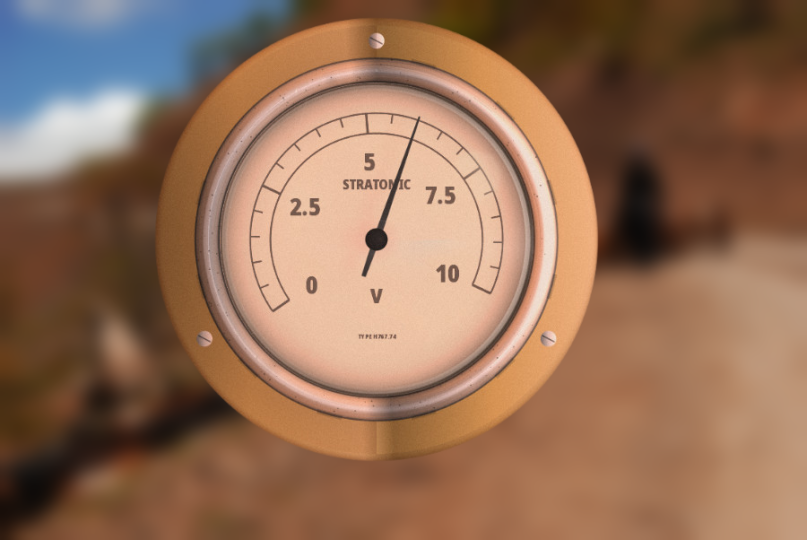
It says value=6 unit=V
